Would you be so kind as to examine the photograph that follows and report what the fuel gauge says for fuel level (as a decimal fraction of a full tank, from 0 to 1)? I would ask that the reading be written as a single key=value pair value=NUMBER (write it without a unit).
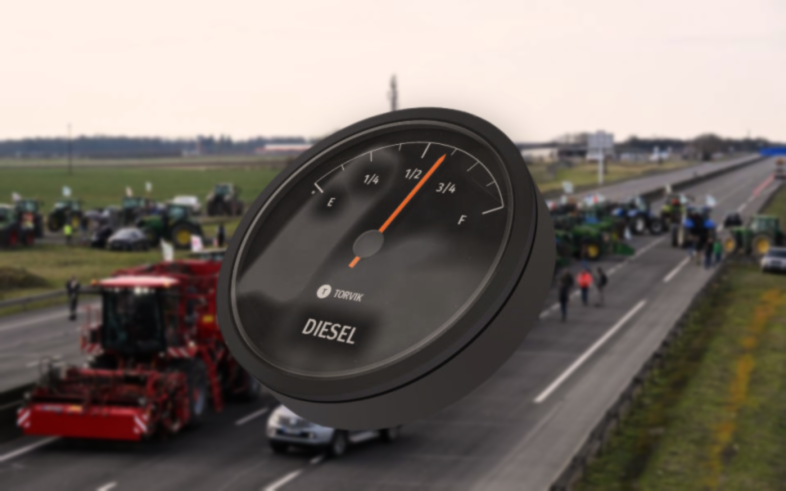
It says value=0.625
